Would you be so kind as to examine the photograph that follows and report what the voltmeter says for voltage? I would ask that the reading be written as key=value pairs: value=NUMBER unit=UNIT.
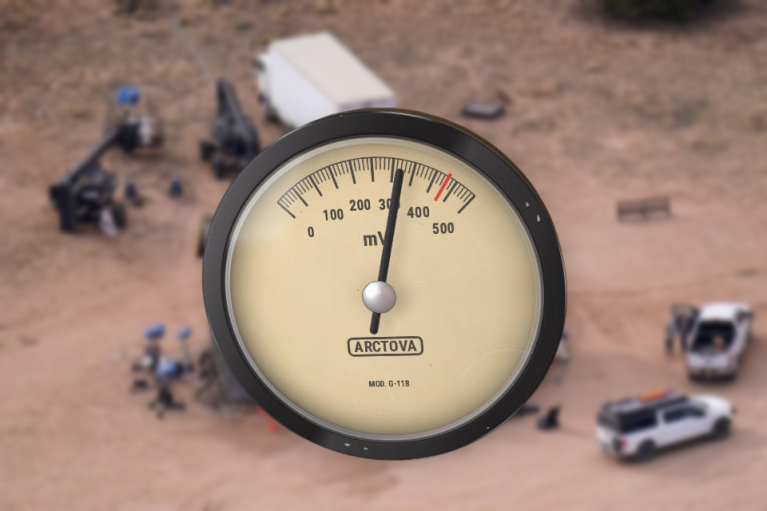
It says value=320 unit=mV
